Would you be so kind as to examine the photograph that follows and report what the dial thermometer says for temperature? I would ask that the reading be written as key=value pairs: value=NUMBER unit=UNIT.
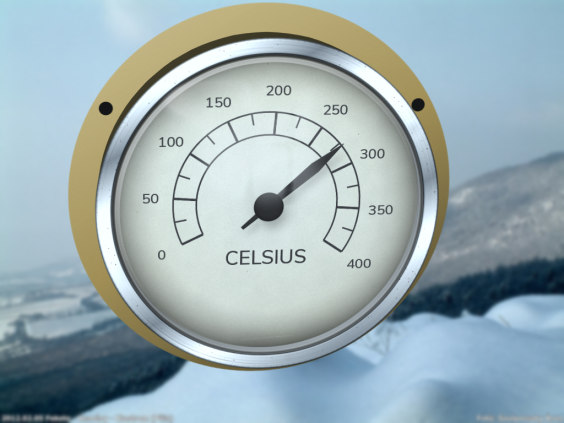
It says value=275 unit=°C
